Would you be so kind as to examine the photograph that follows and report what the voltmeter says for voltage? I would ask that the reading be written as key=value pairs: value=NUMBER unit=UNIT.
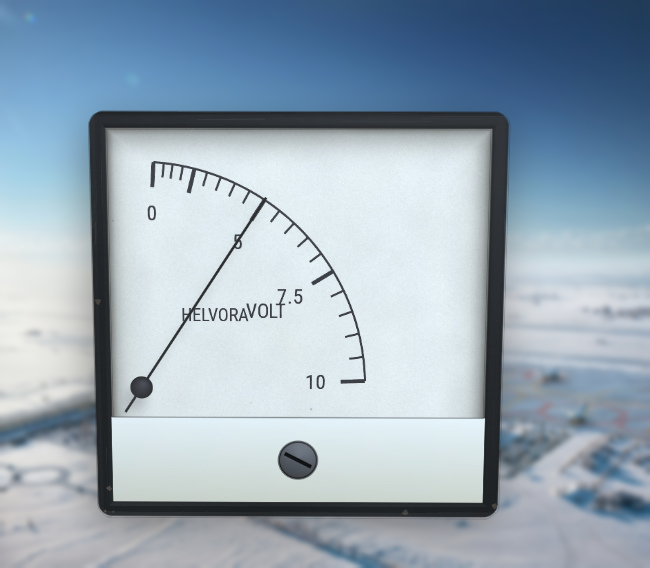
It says value=5 unit=V
